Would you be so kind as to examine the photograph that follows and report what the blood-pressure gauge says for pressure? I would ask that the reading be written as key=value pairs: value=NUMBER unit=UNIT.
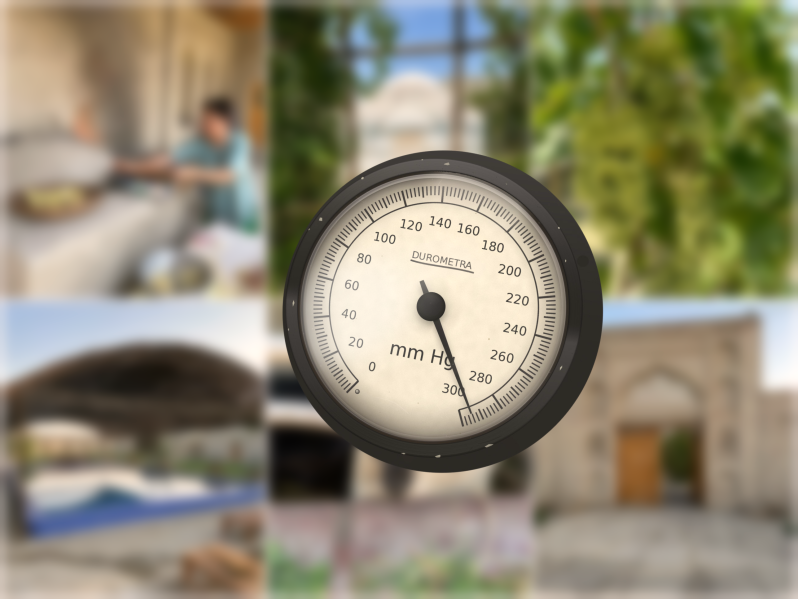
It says value=294 unit=mmHg
